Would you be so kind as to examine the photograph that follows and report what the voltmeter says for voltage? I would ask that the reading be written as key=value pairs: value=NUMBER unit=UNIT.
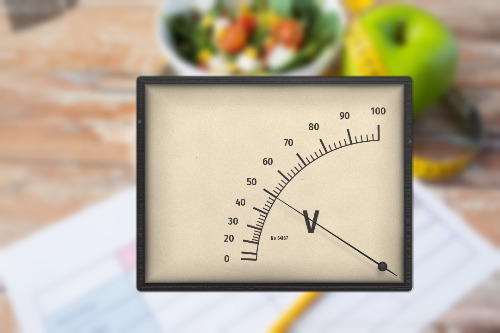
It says value=50 unit=V
